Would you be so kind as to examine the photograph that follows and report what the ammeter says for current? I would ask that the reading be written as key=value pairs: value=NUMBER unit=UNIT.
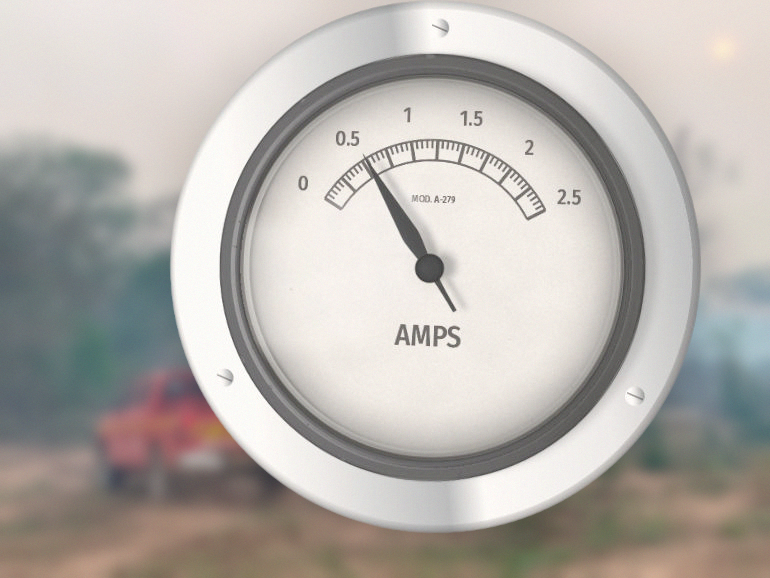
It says value=0.55 unit=A
